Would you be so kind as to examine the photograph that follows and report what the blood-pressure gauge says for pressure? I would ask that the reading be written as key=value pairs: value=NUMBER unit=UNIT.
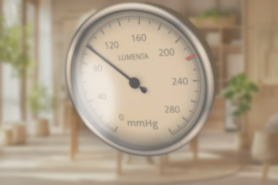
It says value=100 unit=mmHg
